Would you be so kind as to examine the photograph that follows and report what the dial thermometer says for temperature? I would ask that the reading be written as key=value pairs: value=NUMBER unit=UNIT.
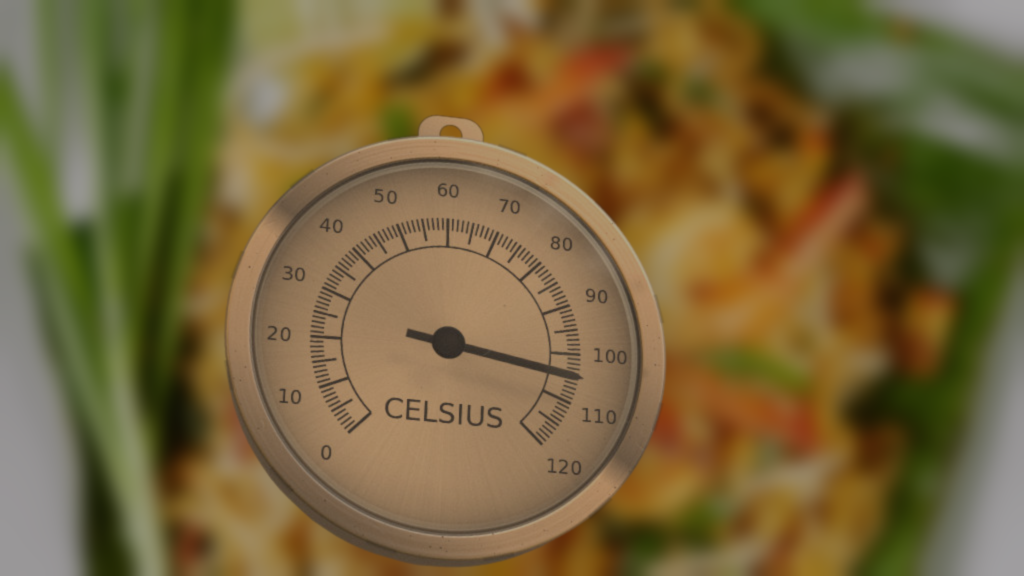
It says value=105 unit=°C
